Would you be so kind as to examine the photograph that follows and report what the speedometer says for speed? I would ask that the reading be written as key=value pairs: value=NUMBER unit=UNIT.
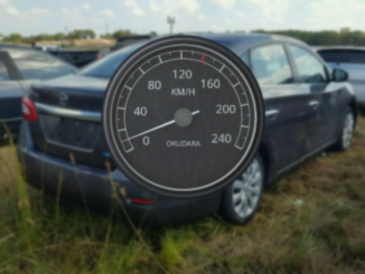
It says value=10 unit=km/h
